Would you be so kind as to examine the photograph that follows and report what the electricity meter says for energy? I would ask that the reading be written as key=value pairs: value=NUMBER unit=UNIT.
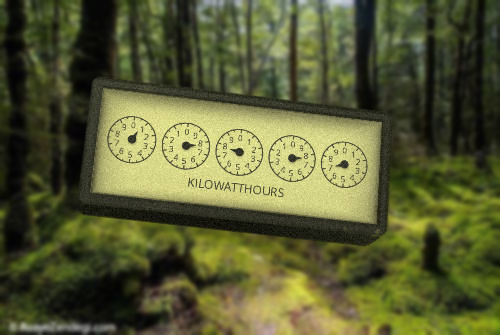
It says value=7777 unit=kWh
